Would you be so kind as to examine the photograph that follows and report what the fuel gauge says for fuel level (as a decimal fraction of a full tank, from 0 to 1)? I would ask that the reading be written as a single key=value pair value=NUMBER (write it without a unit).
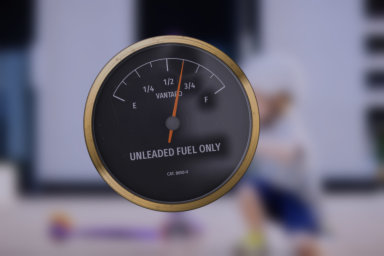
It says value=0.625
